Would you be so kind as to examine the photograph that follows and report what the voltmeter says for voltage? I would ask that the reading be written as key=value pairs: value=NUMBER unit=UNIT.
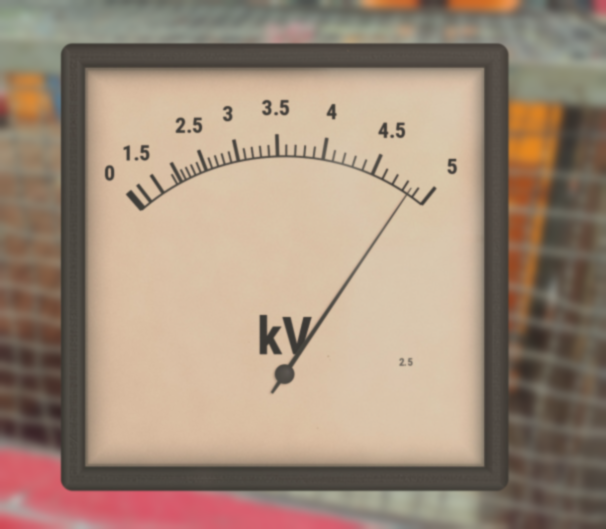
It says value=4.85 unit=kV
